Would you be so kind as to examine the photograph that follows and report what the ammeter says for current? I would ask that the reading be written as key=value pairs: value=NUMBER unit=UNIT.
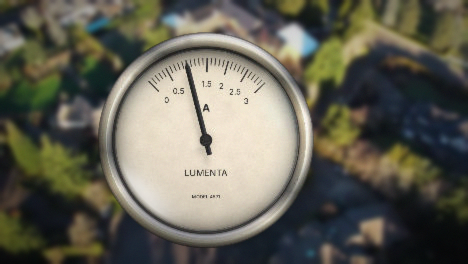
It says value=1 unit=A
